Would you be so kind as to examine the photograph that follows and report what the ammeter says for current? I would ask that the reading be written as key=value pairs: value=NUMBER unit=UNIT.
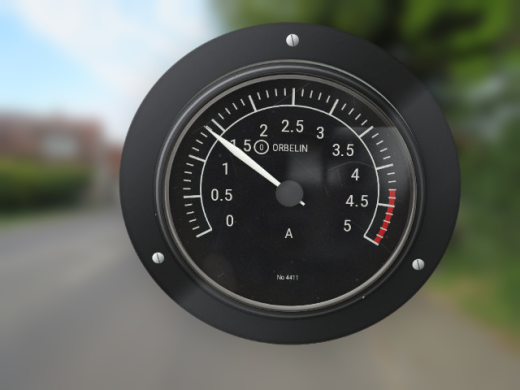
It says value=1.4 unit=A
